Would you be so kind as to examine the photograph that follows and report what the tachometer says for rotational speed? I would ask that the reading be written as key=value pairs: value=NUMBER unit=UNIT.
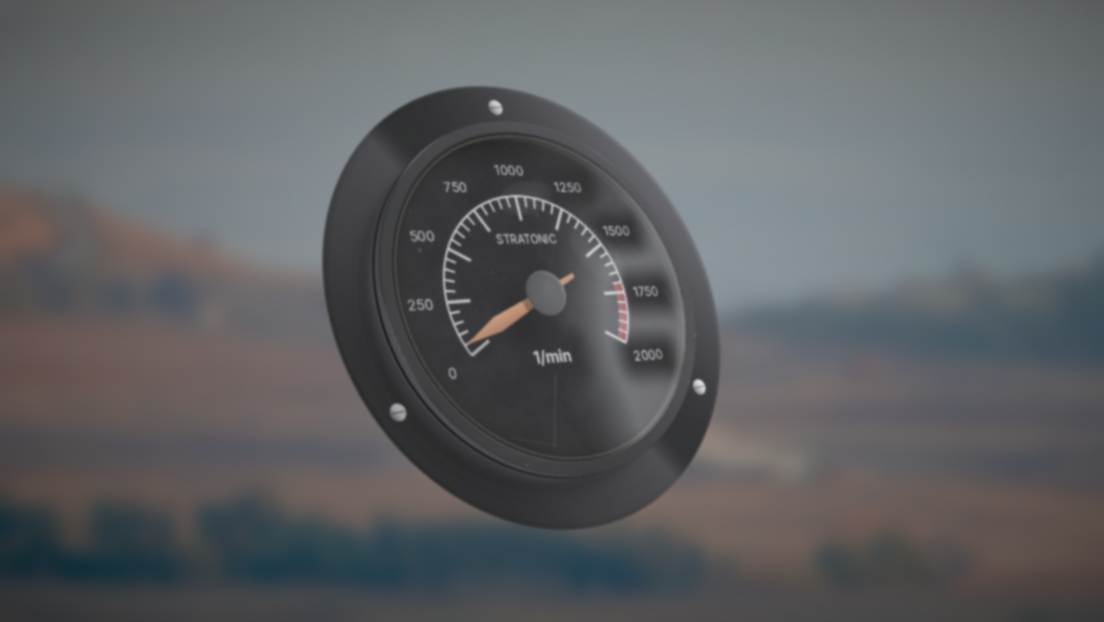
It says value=50 unit=rpm
